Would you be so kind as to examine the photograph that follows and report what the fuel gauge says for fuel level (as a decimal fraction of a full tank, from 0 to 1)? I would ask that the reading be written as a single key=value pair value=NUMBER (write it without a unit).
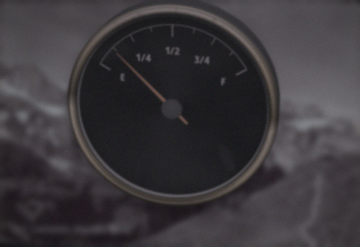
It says value=0.125
